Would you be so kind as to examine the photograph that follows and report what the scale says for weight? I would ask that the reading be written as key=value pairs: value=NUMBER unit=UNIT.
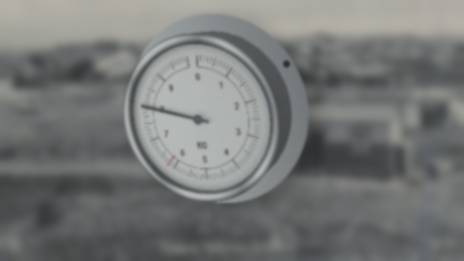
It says value=8 unit=kg
